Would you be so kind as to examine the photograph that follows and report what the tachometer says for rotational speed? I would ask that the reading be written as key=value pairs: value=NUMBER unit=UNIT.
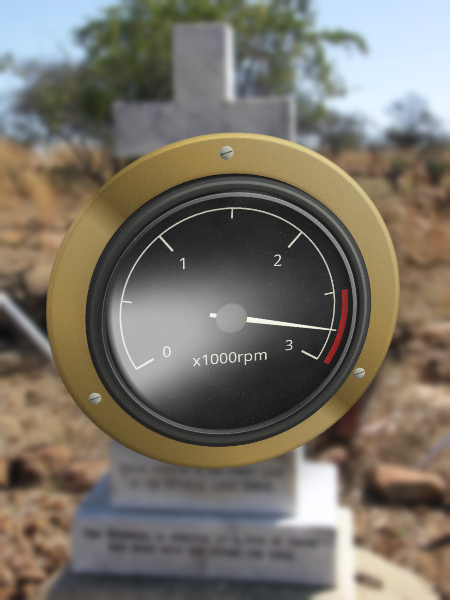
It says value=2750 unit=rpm
